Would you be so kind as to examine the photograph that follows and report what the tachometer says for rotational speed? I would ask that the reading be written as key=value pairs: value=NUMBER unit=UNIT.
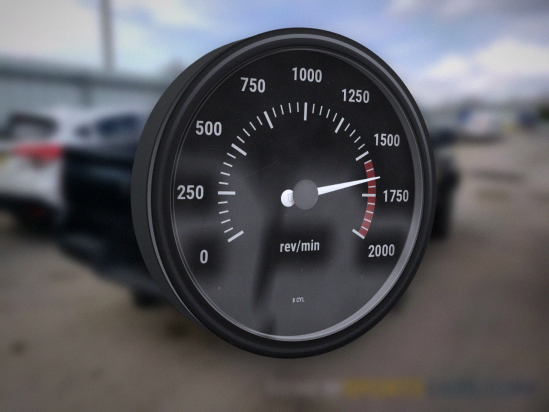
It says value=1650 unit=rpm
